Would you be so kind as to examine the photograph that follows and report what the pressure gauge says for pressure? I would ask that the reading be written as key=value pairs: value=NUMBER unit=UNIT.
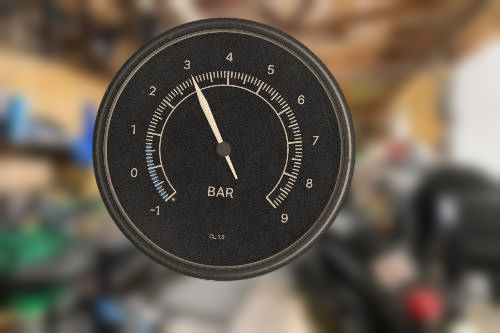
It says value=3 unit=bar
